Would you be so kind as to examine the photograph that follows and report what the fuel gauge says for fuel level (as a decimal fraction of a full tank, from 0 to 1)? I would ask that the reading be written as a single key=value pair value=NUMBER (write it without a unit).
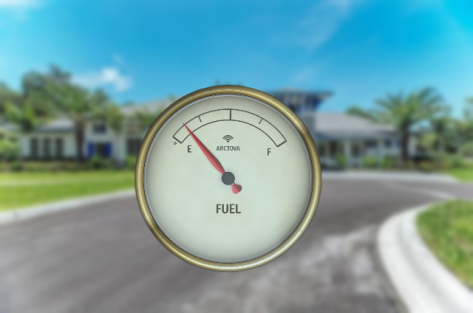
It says value=0.125
